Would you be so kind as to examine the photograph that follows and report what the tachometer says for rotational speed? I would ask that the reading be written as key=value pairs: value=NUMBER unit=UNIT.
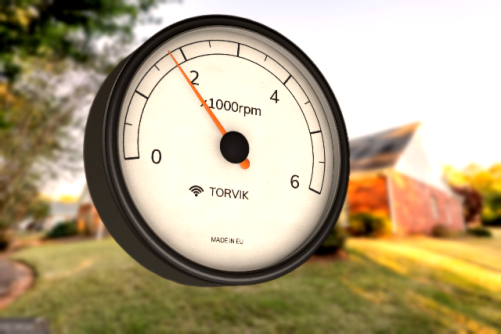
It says value=1750 unit=rpm
